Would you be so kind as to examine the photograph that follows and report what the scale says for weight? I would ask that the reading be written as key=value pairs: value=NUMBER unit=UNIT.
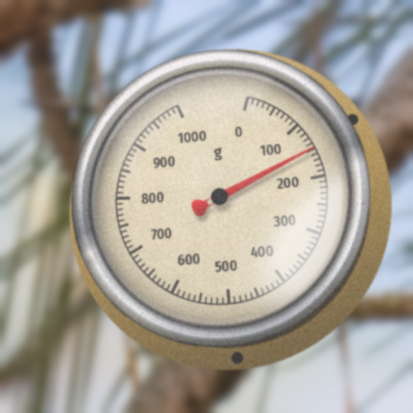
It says value=150 unit=g
